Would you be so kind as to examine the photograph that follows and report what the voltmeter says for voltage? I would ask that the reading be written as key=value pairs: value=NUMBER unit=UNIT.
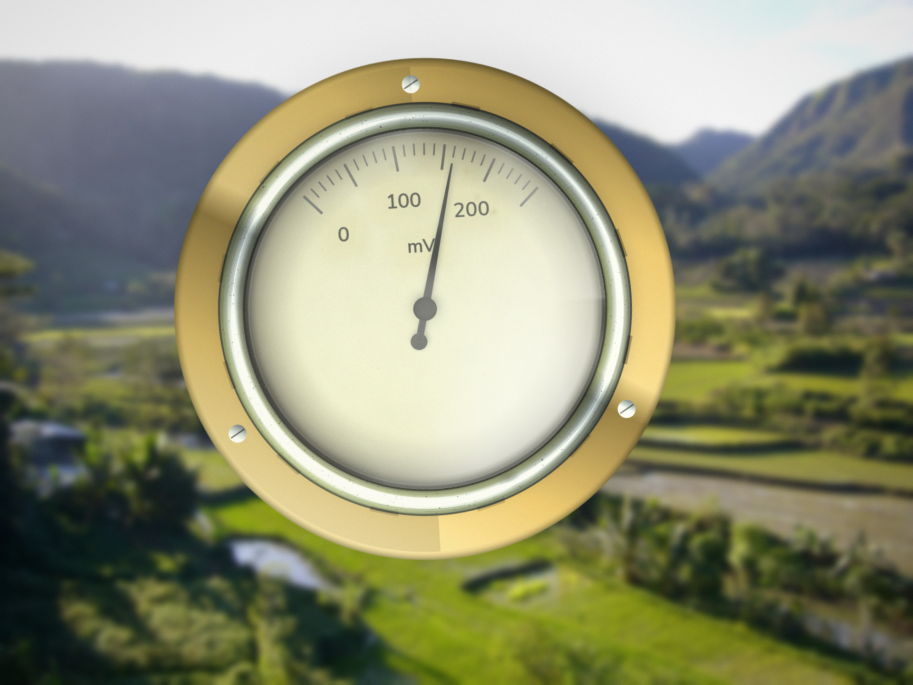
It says value=160 unit=mV
